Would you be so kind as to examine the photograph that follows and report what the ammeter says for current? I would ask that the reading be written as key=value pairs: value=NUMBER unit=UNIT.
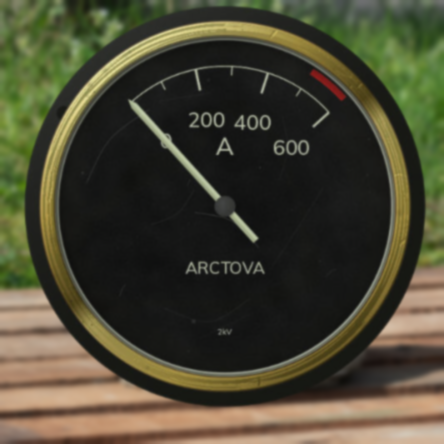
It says value=0 unit=A
